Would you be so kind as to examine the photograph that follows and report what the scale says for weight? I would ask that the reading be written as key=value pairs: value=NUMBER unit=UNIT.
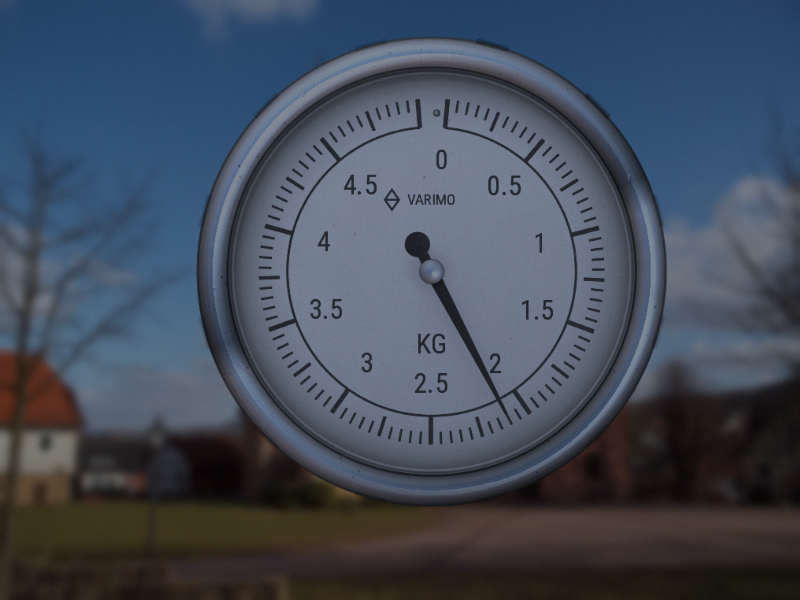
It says value=2.1 unit=kg
